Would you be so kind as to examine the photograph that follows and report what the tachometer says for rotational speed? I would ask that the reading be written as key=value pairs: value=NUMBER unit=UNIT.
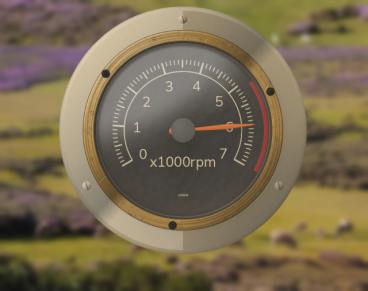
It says value=6000 unit=rpm
